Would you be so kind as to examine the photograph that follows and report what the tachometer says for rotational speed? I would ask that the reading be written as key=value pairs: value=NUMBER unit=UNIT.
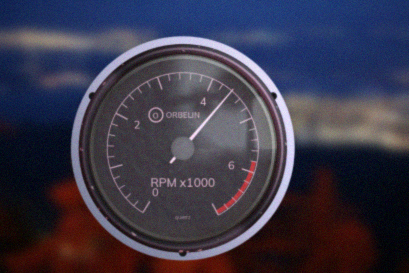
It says value=4400 unit=rpm
